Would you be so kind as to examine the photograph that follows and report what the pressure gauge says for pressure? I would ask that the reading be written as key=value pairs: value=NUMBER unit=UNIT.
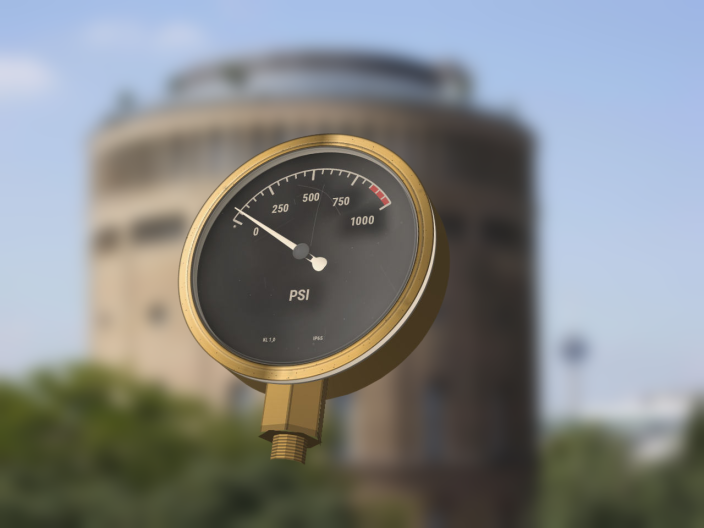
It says value=50 unit=psi
